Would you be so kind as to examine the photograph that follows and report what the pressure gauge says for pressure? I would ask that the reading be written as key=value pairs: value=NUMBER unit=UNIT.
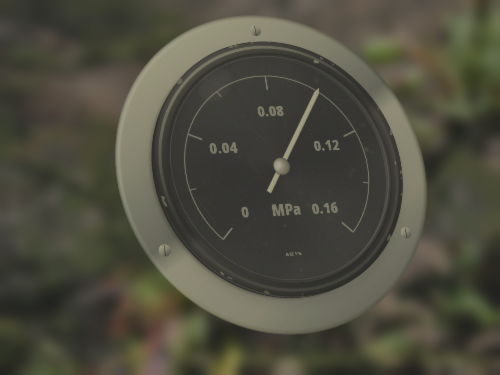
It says value=0.1 unit=MPa
